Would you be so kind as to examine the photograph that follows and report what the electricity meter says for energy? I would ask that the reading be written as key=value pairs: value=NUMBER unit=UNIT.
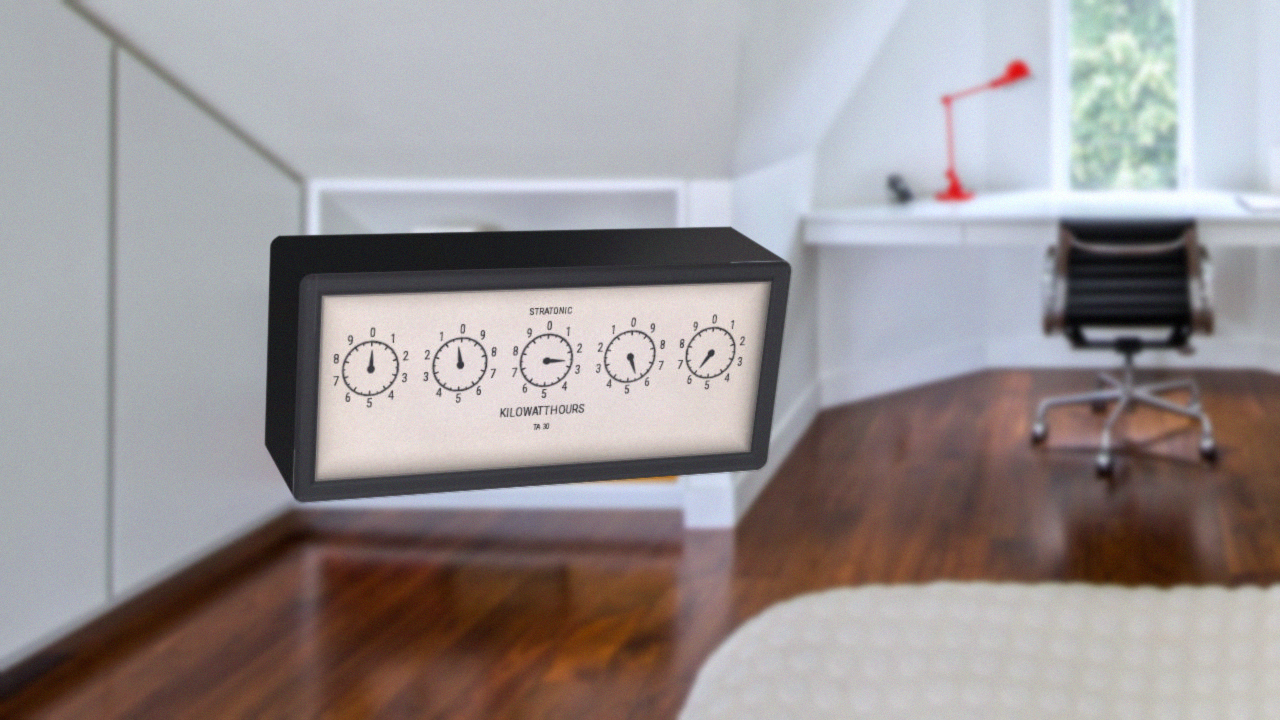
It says value=256 unit=kWh
